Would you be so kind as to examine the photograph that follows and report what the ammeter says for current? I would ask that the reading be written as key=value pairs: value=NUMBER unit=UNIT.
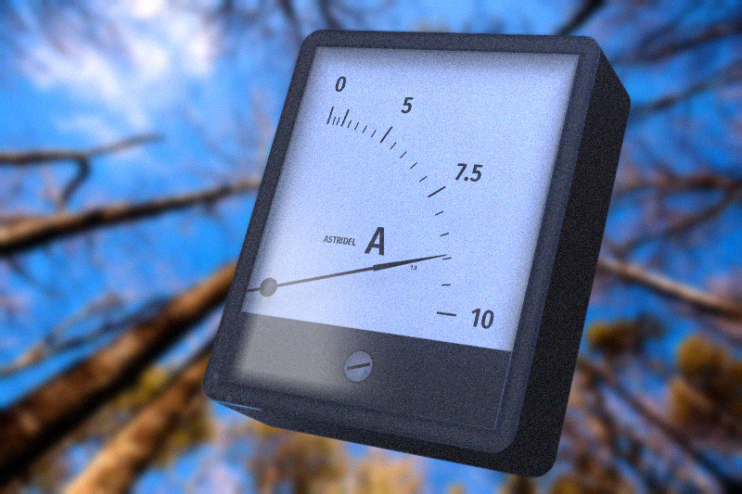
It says value=9 unit=A
